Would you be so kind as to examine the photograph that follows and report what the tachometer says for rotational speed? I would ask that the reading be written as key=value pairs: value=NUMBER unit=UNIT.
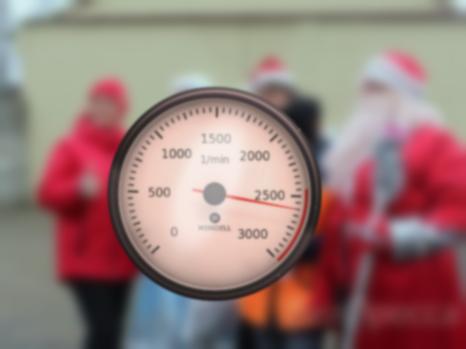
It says value=2600 unit=rpm
